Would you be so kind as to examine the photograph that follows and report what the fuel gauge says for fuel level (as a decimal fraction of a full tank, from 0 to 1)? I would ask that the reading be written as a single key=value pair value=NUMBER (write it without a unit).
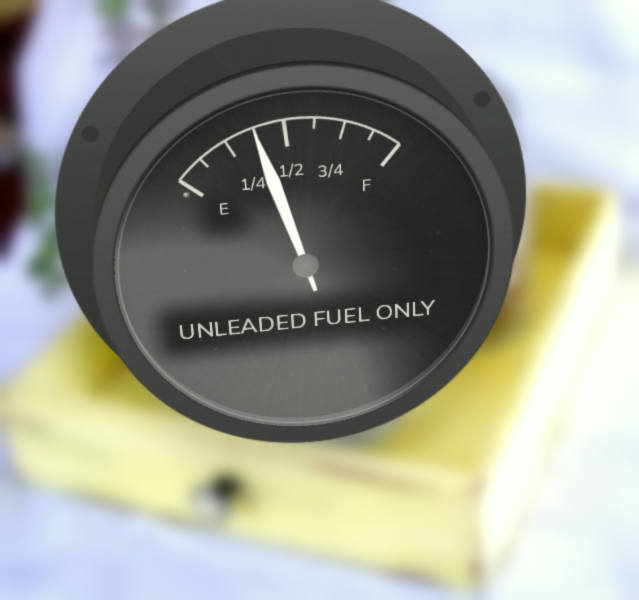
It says value=0.375
